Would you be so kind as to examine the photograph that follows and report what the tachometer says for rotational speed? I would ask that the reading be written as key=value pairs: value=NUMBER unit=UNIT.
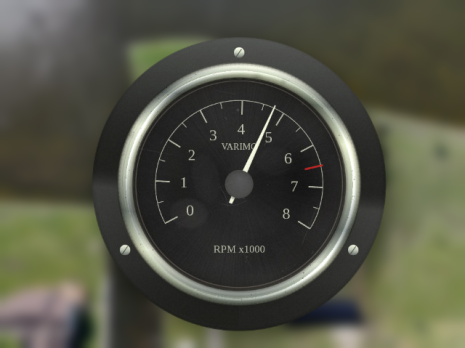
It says value=4750 unit=rpm
